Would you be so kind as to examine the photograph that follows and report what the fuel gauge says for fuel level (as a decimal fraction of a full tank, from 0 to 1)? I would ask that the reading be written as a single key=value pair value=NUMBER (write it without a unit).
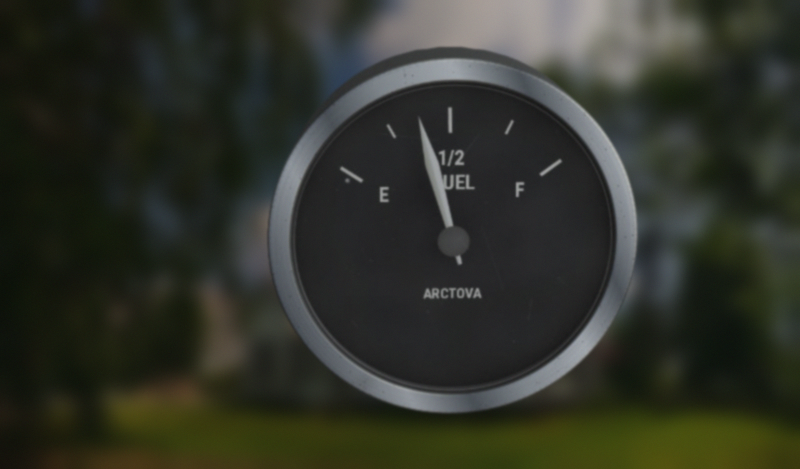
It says value=0.375
